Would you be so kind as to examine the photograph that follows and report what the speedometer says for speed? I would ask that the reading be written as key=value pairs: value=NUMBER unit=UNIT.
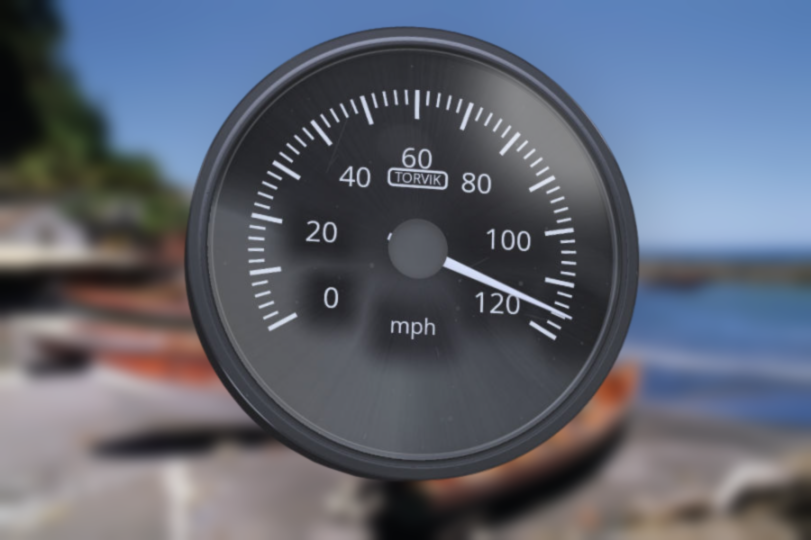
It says value=116 unit=mph
